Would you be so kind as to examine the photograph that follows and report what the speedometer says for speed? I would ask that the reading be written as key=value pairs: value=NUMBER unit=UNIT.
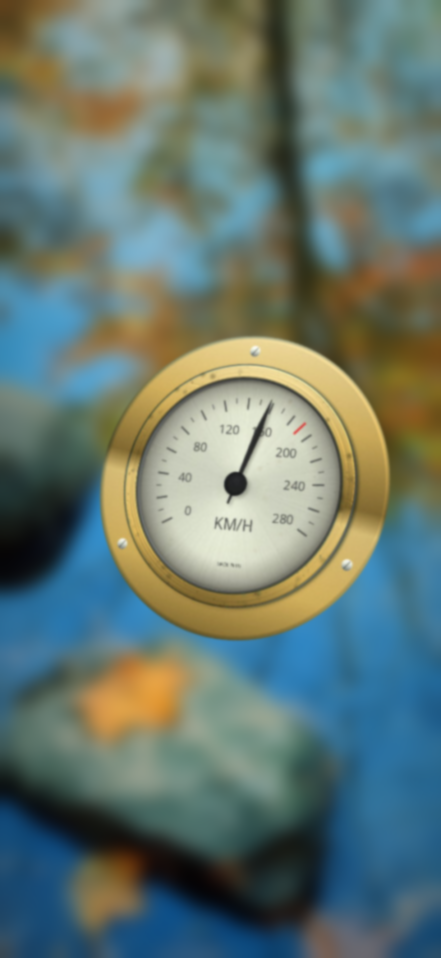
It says value=160 unit=km/h
